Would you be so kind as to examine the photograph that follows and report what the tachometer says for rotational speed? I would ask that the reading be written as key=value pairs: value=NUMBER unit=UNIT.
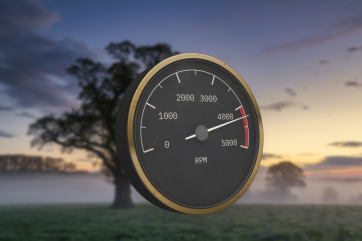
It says value=4250 unit=rpm
